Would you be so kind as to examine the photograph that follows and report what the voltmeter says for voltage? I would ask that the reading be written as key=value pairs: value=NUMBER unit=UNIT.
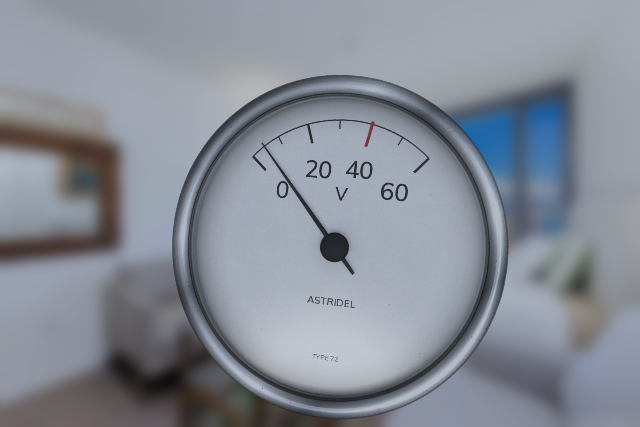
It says value=5 unit=V
